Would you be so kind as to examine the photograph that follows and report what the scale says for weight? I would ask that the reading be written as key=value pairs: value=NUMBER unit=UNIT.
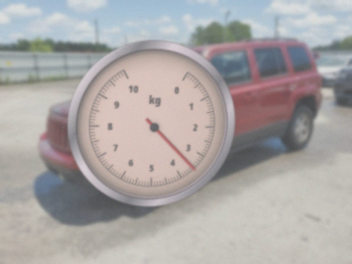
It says value=3.5 unit=kg
